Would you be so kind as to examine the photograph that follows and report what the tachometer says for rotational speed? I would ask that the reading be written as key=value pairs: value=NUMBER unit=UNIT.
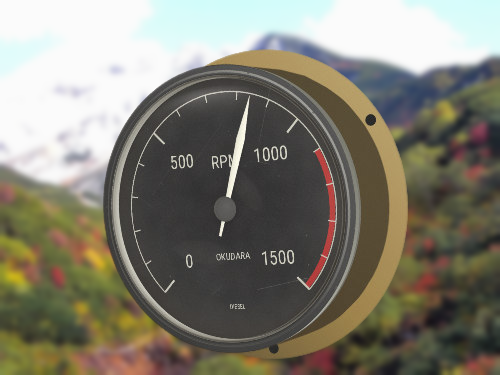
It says value=850 unit=rpm
